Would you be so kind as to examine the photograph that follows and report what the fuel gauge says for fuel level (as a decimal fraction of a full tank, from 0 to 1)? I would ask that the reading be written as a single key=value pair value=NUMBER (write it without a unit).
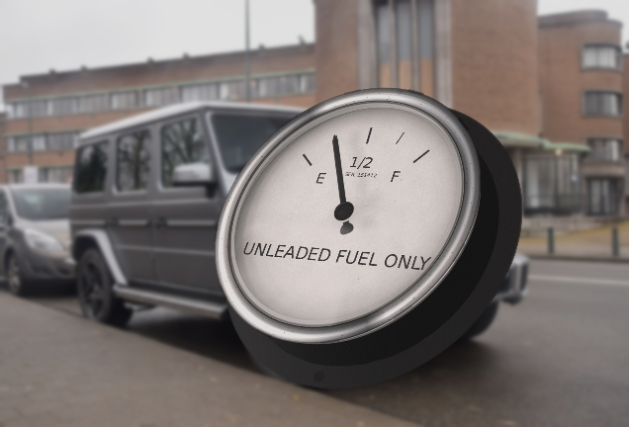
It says value=0.25
